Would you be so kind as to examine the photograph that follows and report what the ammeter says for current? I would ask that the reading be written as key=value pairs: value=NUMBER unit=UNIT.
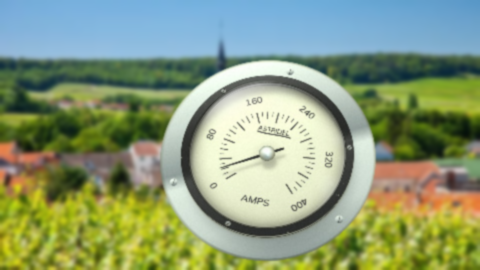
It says value=20 unit=A
